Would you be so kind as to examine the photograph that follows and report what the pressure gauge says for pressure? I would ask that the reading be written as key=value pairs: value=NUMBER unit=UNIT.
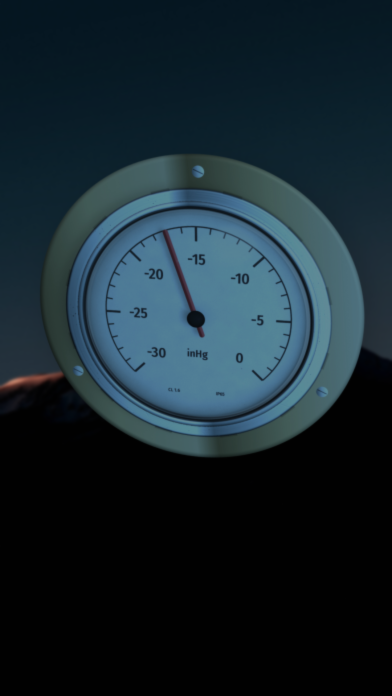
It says value=-17 unit=inHg
